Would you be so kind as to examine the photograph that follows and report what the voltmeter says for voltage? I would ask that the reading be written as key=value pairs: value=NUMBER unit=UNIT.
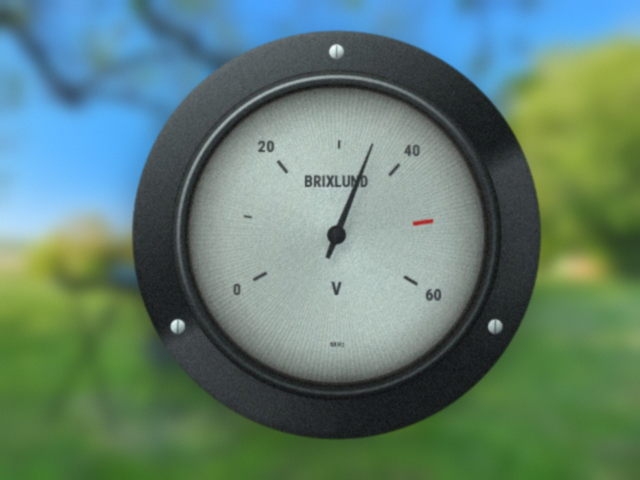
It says value=35 unit=V
